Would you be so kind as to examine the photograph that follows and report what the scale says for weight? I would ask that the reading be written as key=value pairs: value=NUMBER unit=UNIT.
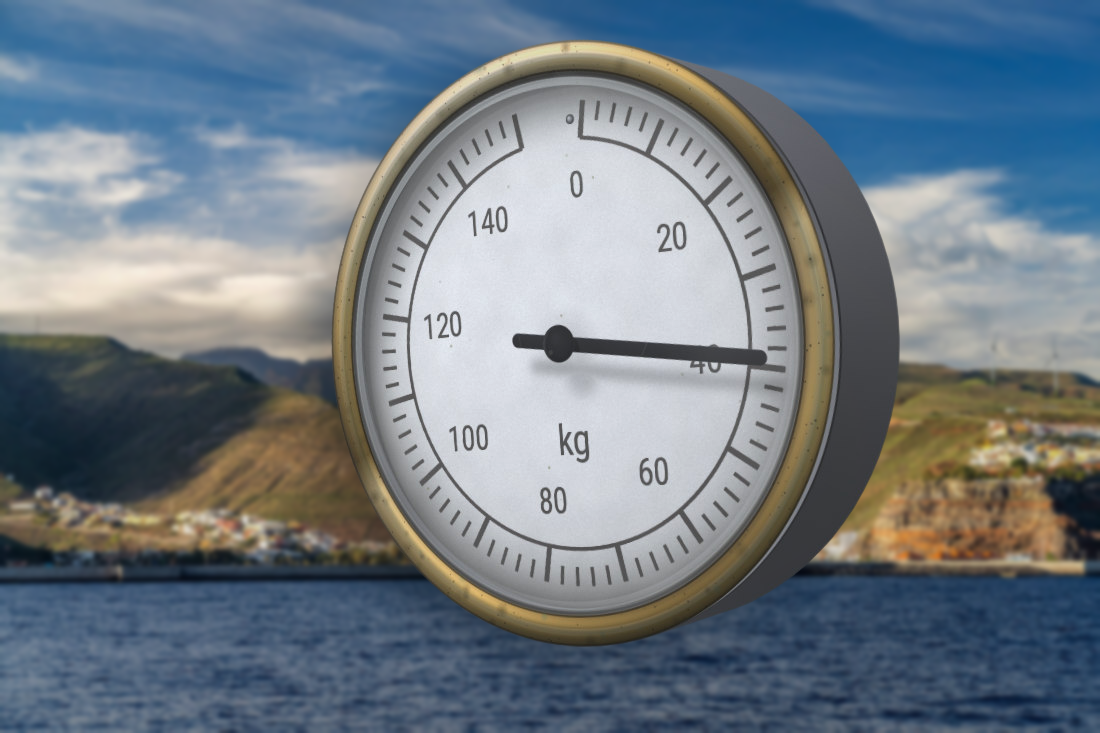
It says value=39 unit=kg
